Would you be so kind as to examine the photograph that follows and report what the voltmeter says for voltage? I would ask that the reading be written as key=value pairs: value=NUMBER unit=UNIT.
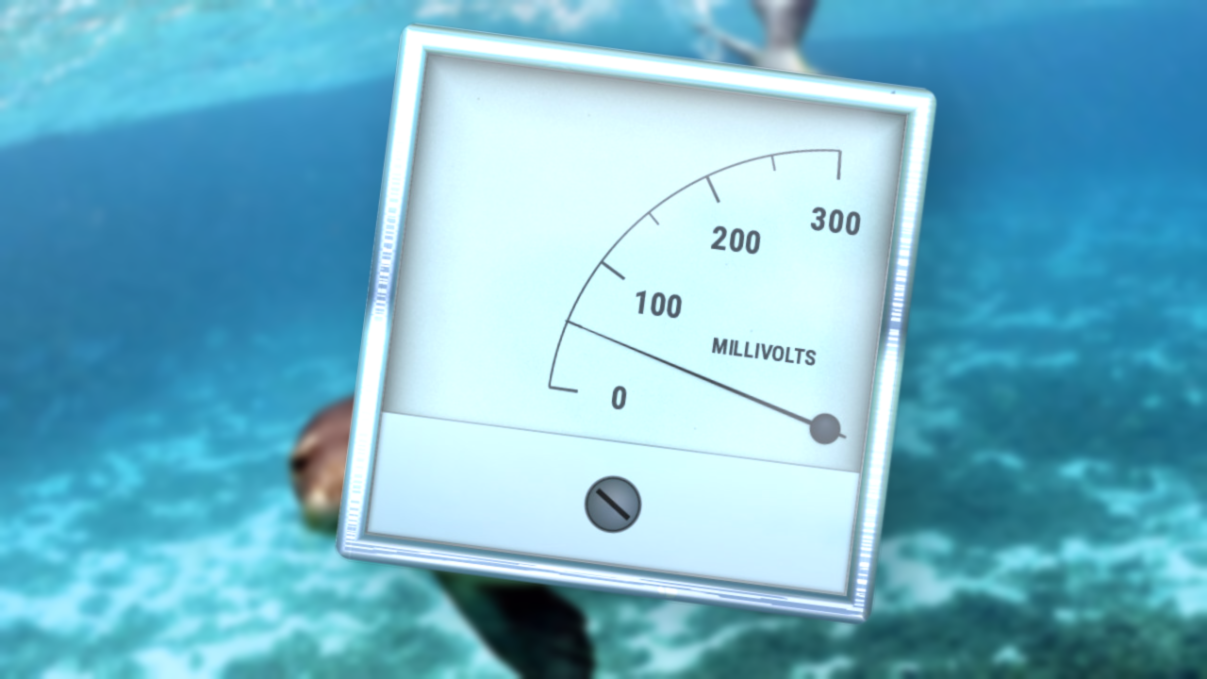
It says value=50 unit=mV
